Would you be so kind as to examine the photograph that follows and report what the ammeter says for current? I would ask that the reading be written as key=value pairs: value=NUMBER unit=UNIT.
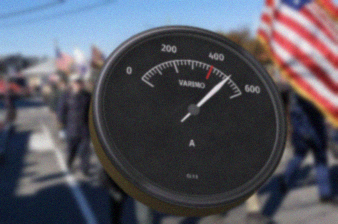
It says value=500 unit=A
